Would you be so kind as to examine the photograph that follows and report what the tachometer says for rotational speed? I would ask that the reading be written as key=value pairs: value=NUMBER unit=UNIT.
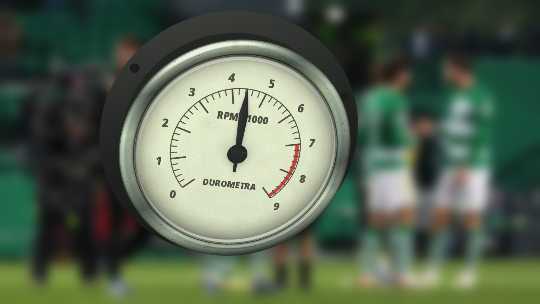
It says value=4400 unit=rpm
